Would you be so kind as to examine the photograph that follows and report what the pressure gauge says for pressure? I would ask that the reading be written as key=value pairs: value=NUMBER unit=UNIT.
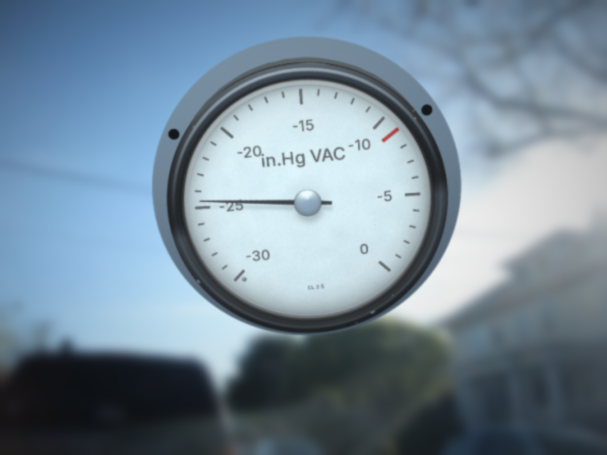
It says value=-24.5 unit=inHg
